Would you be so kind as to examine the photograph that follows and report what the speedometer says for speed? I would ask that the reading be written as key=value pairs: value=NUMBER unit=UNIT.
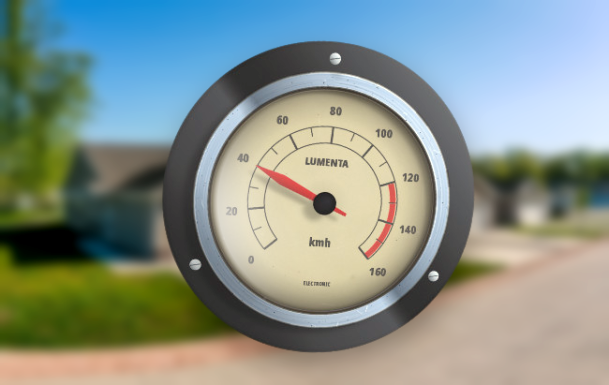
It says value=40 unit=km/h
